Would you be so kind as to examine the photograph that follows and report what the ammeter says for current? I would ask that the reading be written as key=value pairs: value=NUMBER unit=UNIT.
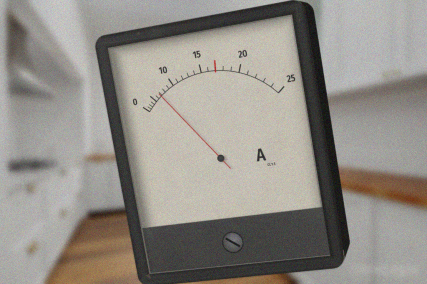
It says value=7 unit=A
